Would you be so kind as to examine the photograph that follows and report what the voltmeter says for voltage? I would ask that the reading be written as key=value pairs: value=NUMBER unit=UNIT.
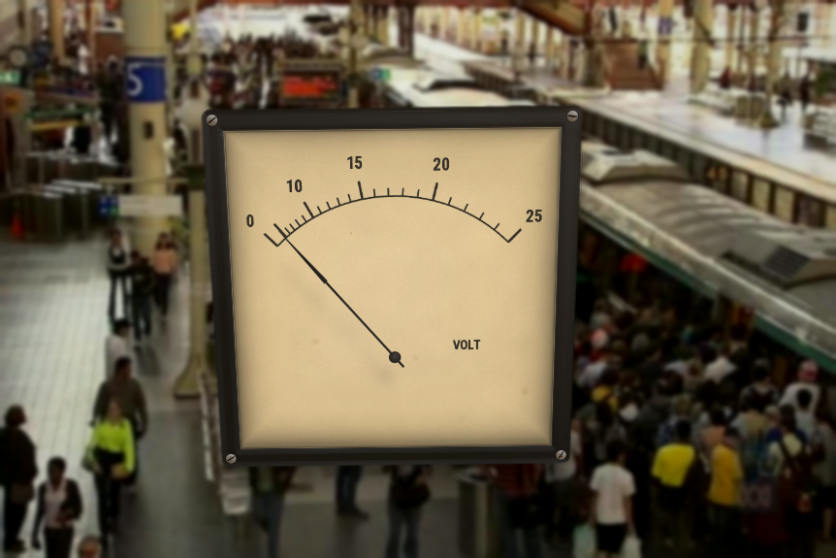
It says value=5 unit=V
